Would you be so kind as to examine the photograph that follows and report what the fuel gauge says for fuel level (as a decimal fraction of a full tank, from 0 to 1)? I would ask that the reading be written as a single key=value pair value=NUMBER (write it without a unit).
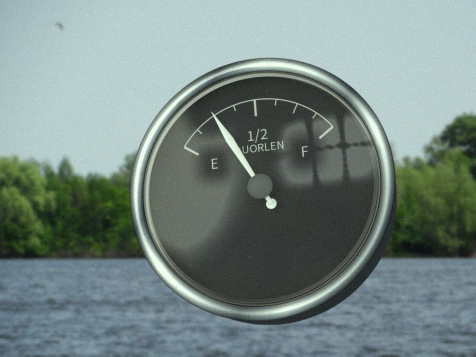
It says value=0.25
